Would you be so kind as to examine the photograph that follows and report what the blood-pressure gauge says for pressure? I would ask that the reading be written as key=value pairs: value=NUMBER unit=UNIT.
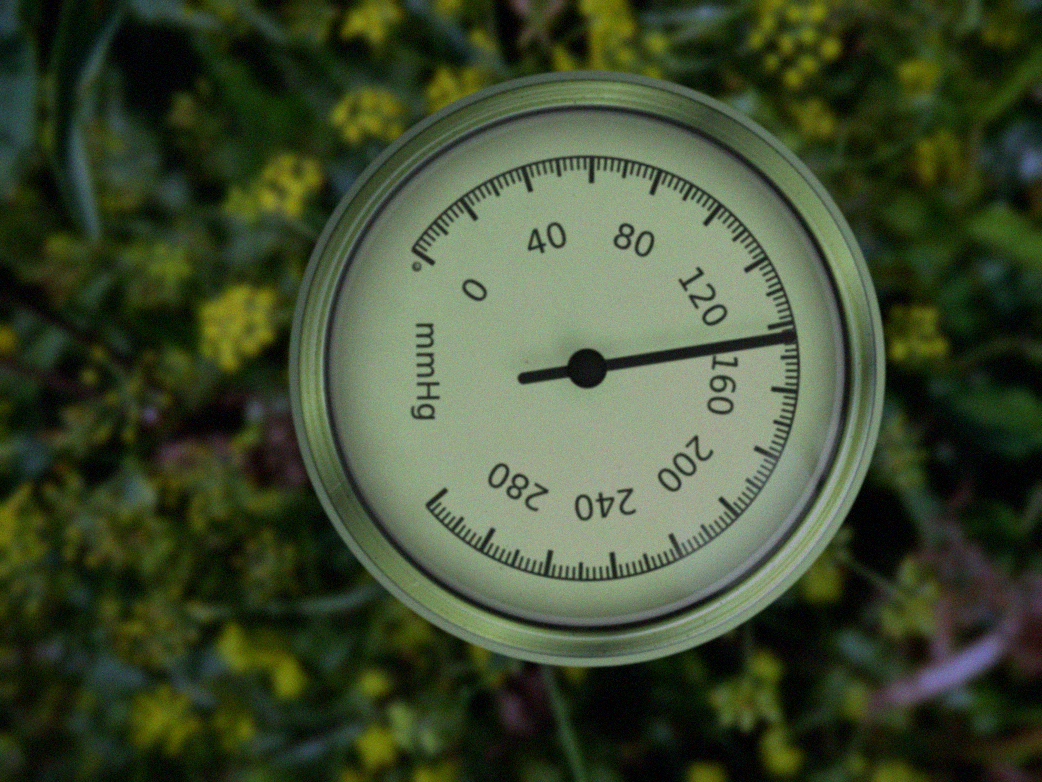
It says value=144 unit=mmHg
